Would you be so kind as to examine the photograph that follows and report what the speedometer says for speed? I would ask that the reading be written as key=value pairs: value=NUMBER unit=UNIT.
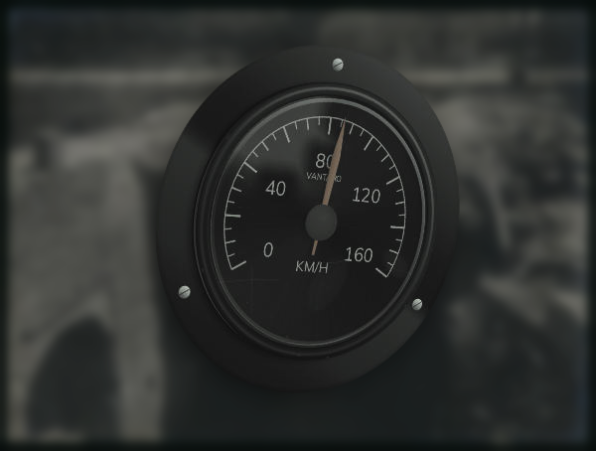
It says value=85 unit=km/h
